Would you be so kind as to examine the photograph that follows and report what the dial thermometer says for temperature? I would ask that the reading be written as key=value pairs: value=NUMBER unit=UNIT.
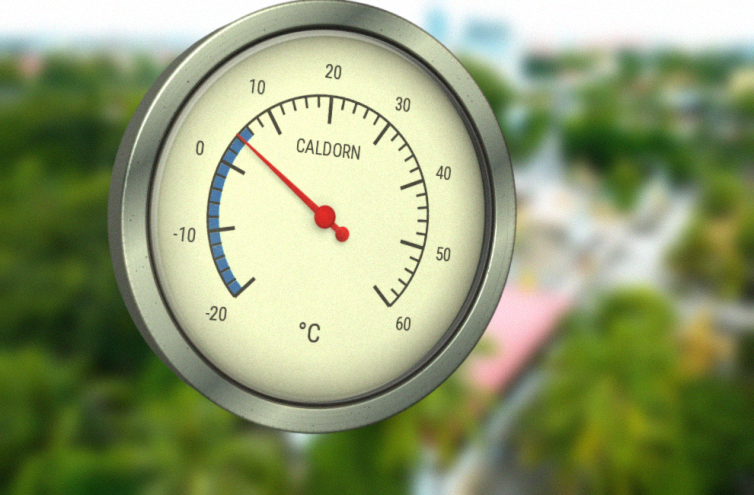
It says value=4 unit=°C
